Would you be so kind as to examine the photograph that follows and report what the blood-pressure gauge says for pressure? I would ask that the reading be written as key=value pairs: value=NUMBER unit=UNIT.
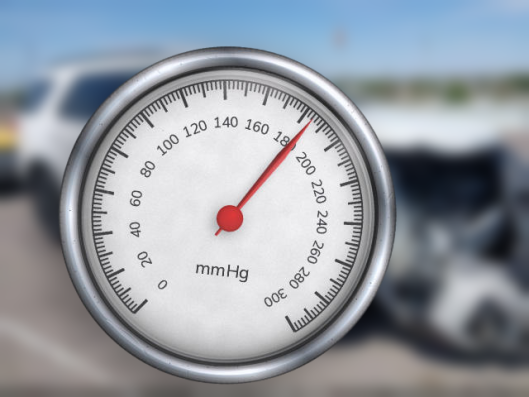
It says value=184 unit=mmHg
